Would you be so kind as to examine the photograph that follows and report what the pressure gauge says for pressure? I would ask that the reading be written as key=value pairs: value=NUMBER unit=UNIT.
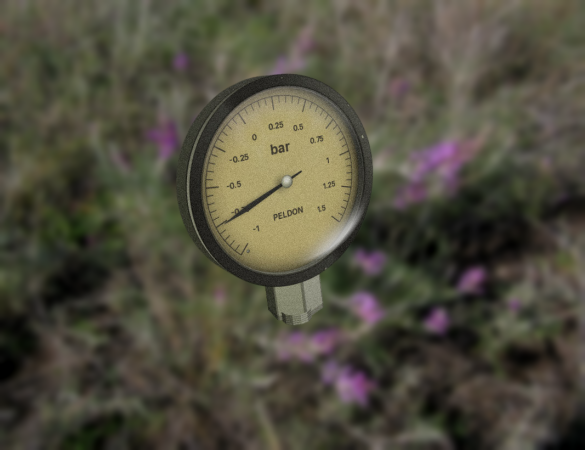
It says value=-0.75 unit=bar
